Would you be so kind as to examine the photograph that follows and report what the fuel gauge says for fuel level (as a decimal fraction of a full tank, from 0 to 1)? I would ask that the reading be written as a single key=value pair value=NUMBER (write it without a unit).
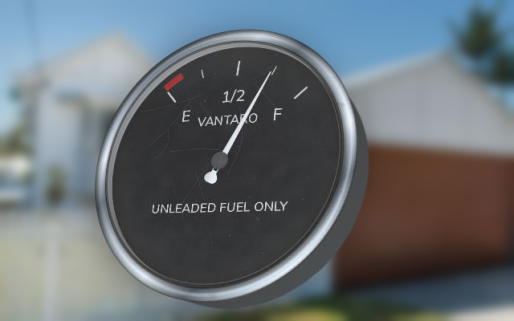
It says value=0.75
